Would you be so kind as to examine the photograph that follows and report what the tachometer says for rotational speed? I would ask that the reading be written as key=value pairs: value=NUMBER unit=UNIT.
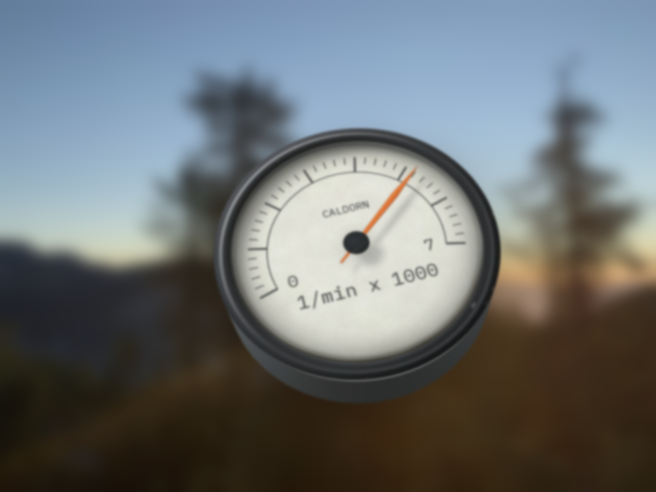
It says value=5200 unit=rpm
